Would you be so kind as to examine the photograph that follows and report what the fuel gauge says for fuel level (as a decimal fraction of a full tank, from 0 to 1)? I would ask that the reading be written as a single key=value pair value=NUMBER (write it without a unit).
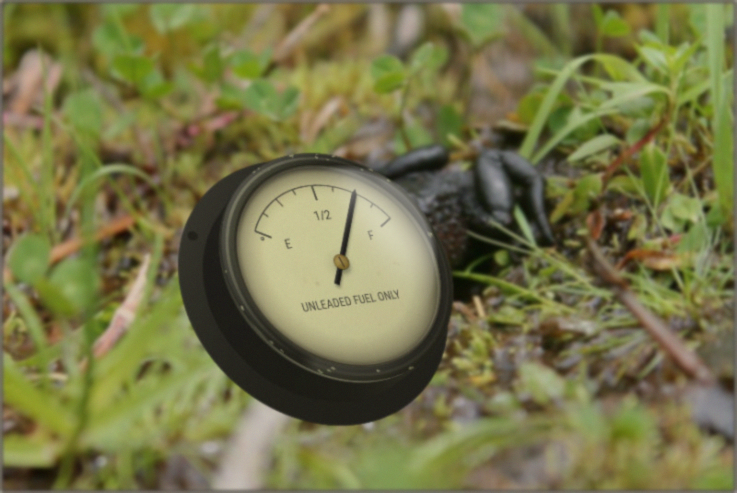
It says value=0.75
